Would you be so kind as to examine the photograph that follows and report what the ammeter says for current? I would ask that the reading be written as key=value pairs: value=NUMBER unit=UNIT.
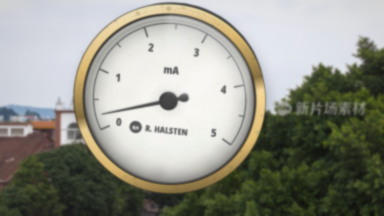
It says value=0.25 unit=mA
